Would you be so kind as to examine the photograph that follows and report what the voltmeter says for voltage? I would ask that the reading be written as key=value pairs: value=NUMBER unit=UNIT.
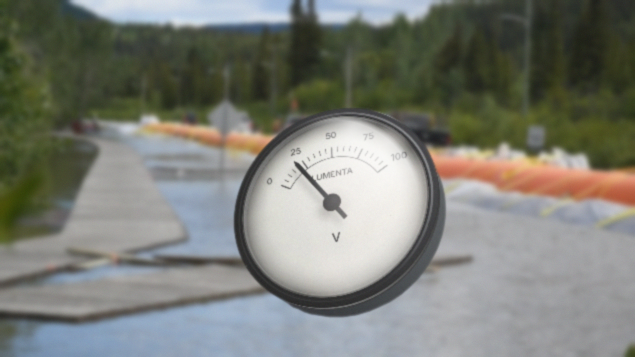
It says value=20 unit=V
